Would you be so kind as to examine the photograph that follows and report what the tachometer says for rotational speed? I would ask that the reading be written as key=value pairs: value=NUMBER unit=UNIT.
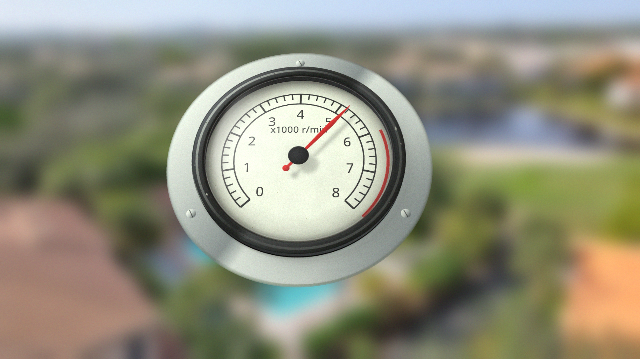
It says value=5200 unit=rpm
